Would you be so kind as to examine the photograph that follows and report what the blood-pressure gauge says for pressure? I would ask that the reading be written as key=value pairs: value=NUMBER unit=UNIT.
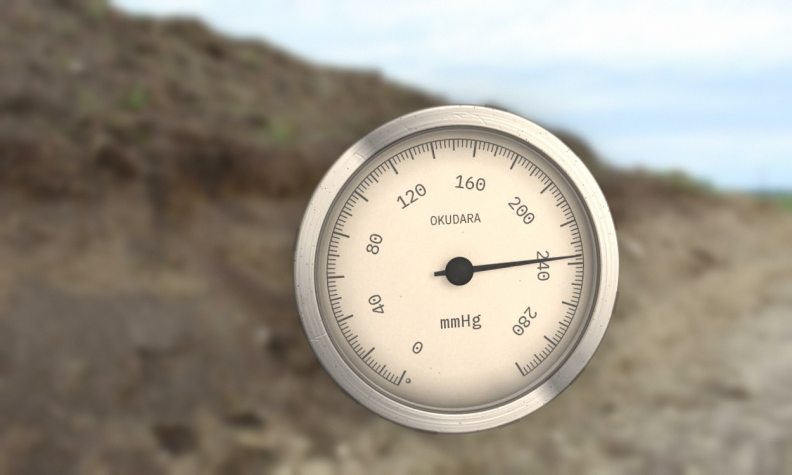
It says value=236 unit=mmHg
